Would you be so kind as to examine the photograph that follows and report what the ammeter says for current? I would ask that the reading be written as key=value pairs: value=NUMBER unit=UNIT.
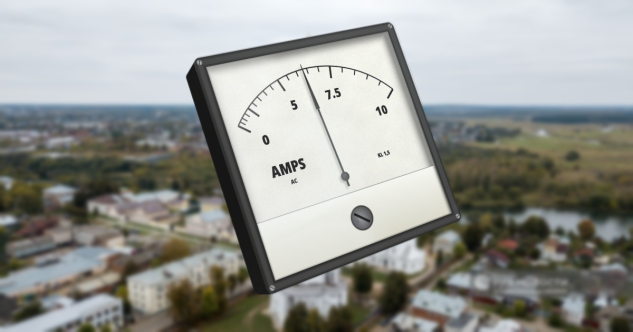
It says value=6.25 unit=A
